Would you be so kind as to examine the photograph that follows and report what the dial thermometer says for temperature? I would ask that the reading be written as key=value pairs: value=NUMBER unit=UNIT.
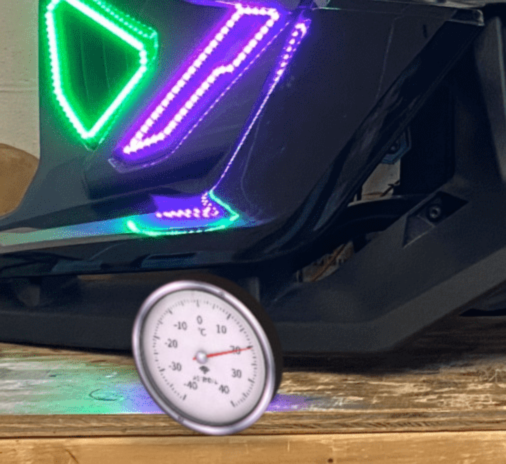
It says value=20 unit=°C
